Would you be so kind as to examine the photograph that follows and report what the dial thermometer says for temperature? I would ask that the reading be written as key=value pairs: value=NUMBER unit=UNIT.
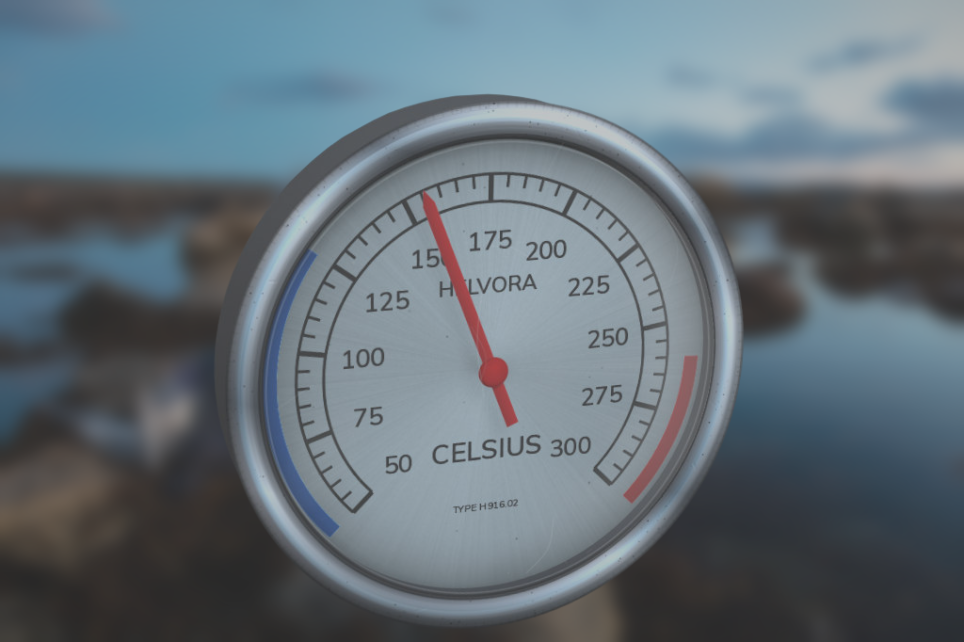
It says value=155 unit=°C
